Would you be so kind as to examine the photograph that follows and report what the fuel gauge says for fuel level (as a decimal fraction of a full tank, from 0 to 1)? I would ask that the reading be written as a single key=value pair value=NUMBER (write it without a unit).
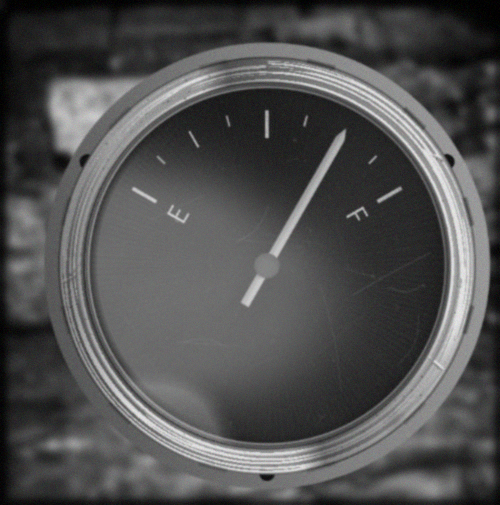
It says value=0.75
